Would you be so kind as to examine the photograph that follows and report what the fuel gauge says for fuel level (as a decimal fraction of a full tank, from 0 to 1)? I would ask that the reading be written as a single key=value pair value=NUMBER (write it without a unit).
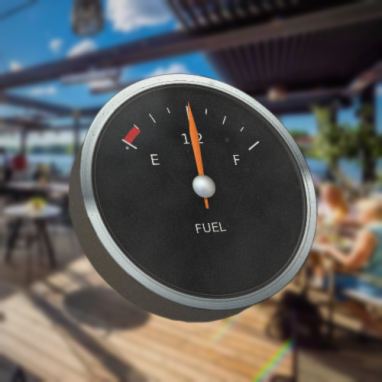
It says value=0.5
